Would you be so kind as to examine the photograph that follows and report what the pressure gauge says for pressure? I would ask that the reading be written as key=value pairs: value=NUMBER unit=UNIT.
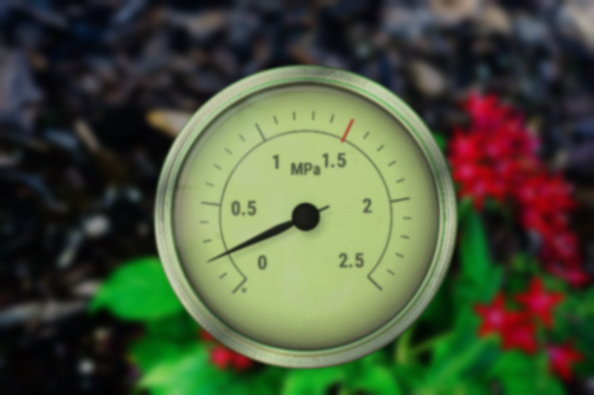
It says value=0.2 unit=MPa
